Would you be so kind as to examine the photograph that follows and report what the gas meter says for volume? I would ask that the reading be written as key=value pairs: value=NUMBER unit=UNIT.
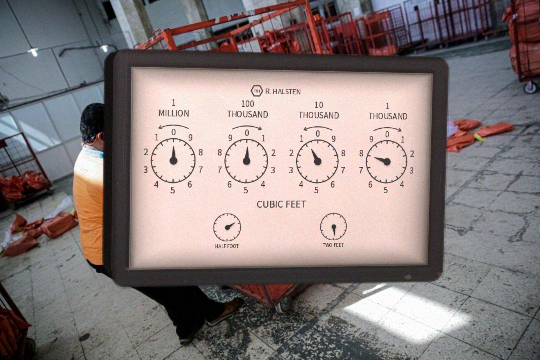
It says value=800 unit=ft³
